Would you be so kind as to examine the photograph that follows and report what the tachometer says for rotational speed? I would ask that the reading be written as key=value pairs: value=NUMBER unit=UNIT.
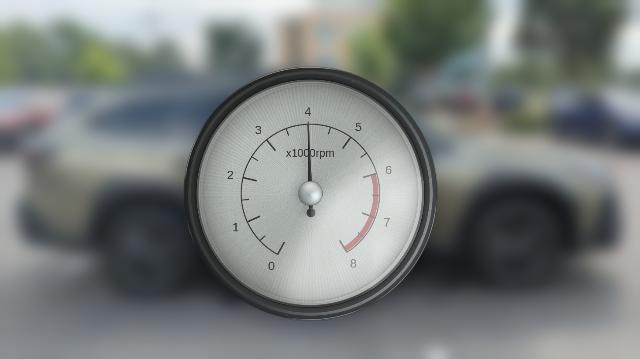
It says value=4000 unit=rpm
